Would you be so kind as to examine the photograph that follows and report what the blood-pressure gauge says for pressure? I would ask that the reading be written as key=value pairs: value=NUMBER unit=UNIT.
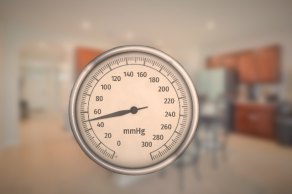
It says value=50 unit=mmHg
